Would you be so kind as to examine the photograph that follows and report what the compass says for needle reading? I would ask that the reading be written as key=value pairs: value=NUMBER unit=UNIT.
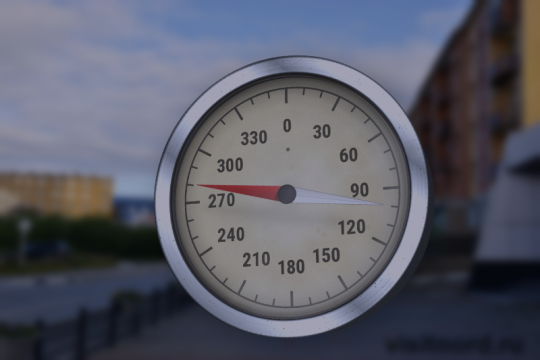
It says value=280 unit=°
